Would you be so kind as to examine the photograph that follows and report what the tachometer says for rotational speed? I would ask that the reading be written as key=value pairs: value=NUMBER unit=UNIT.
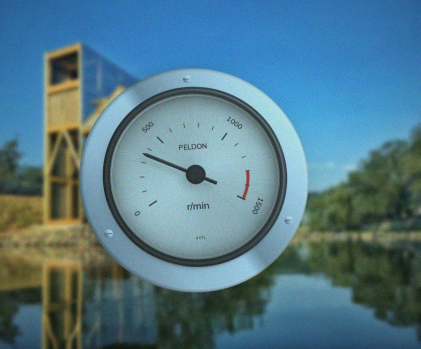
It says value=350 unit=rpm
